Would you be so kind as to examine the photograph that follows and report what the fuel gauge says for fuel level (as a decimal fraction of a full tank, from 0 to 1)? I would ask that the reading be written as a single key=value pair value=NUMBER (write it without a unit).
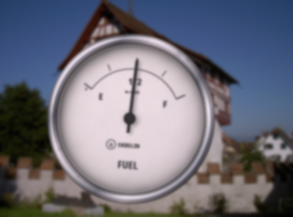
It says value=0.5
